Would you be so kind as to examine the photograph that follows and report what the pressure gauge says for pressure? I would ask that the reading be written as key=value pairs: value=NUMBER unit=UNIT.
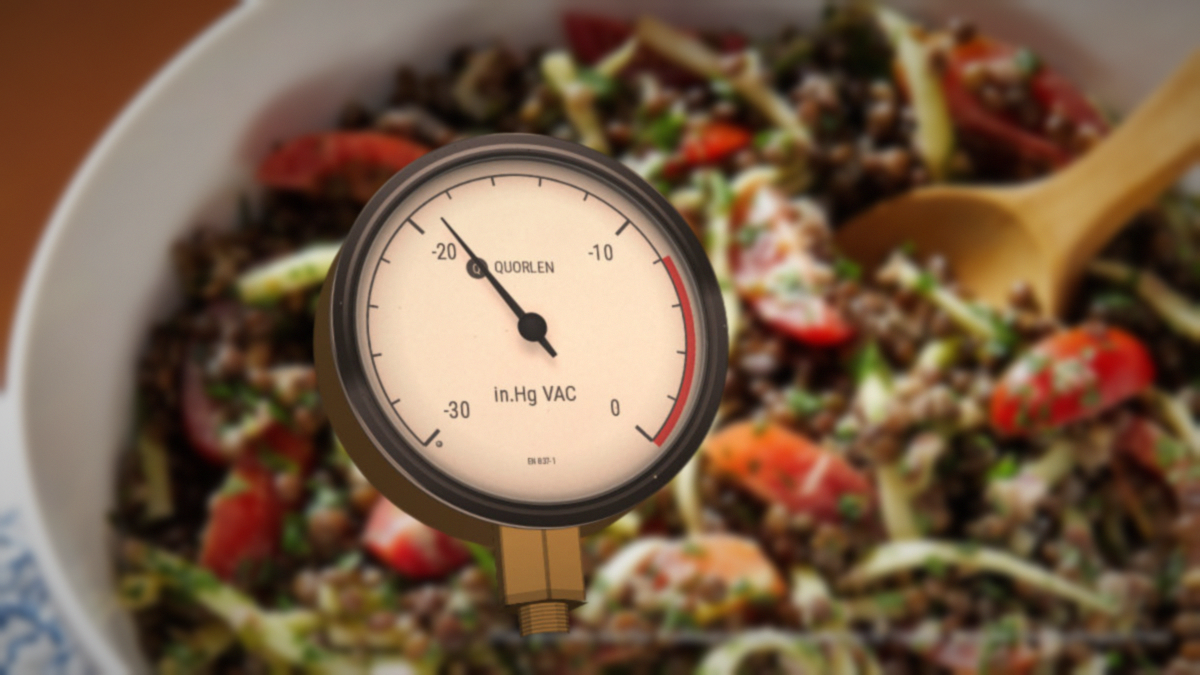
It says value=-19 unit=inHg
